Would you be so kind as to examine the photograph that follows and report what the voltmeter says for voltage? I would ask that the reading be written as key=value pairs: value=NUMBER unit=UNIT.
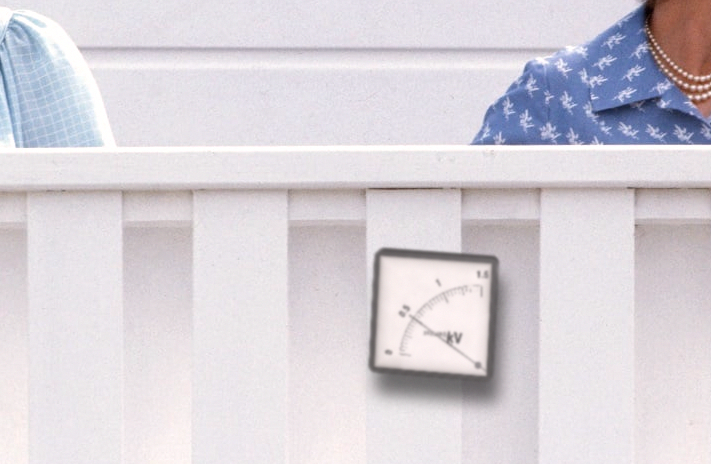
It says value=0.5 unit=kV
